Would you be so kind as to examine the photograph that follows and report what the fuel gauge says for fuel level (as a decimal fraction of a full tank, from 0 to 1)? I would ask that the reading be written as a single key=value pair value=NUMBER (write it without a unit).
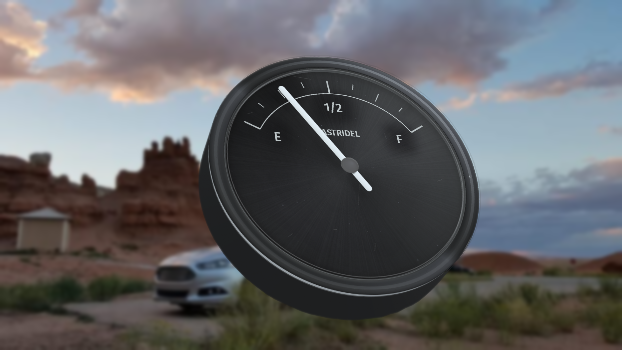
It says value=0.25
